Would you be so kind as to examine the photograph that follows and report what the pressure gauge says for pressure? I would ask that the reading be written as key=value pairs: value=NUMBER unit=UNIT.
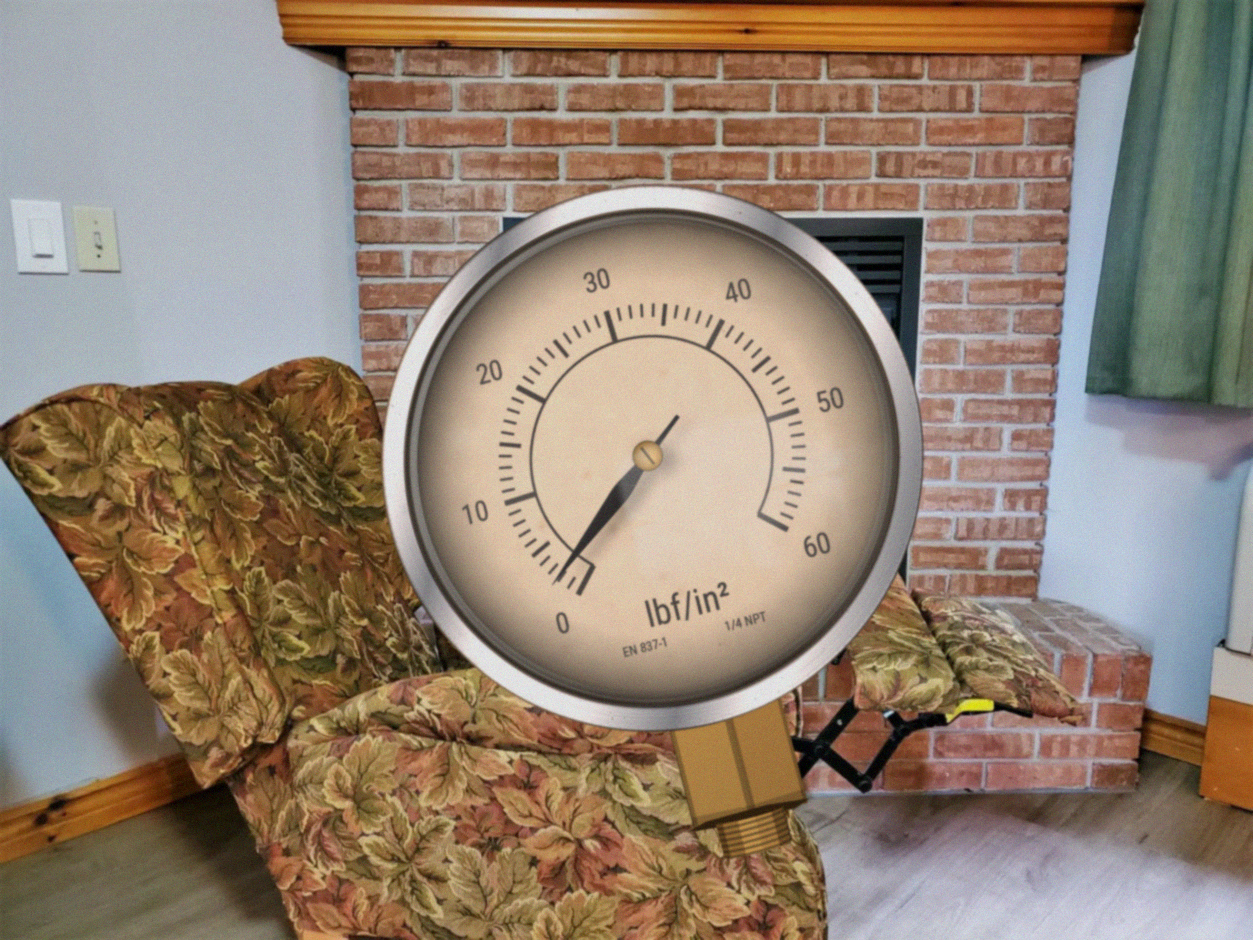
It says value=2 unit=psi
